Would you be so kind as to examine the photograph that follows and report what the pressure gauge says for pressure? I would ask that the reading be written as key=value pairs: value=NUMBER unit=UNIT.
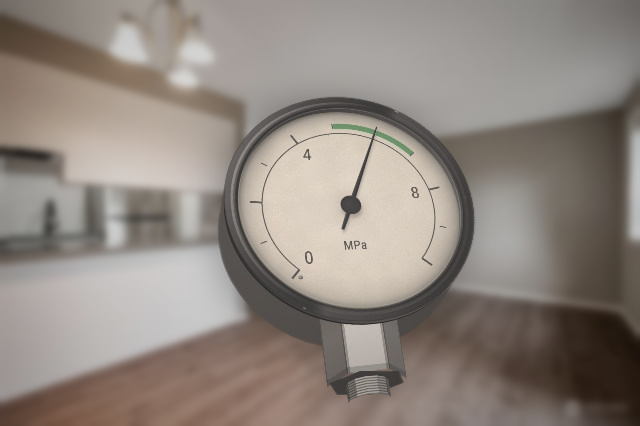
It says value=6 unit=MPa
